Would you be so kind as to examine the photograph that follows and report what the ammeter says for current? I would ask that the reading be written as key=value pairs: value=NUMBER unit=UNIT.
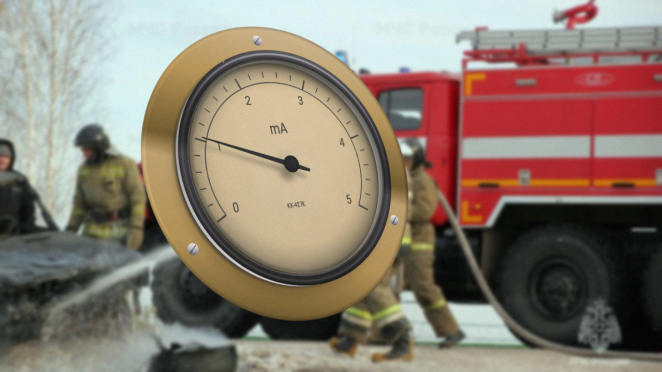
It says value=1 unit=mA
